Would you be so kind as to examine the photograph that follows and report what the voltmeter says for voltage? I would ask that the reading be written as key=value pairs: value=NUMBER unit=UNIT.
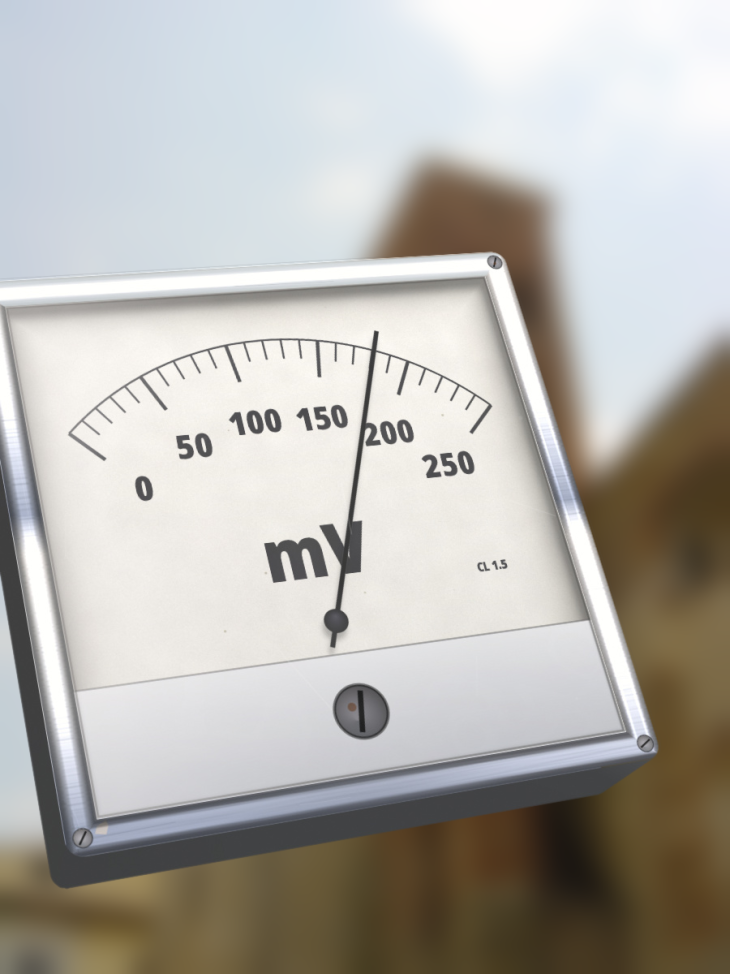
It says value=180 unit=mV
